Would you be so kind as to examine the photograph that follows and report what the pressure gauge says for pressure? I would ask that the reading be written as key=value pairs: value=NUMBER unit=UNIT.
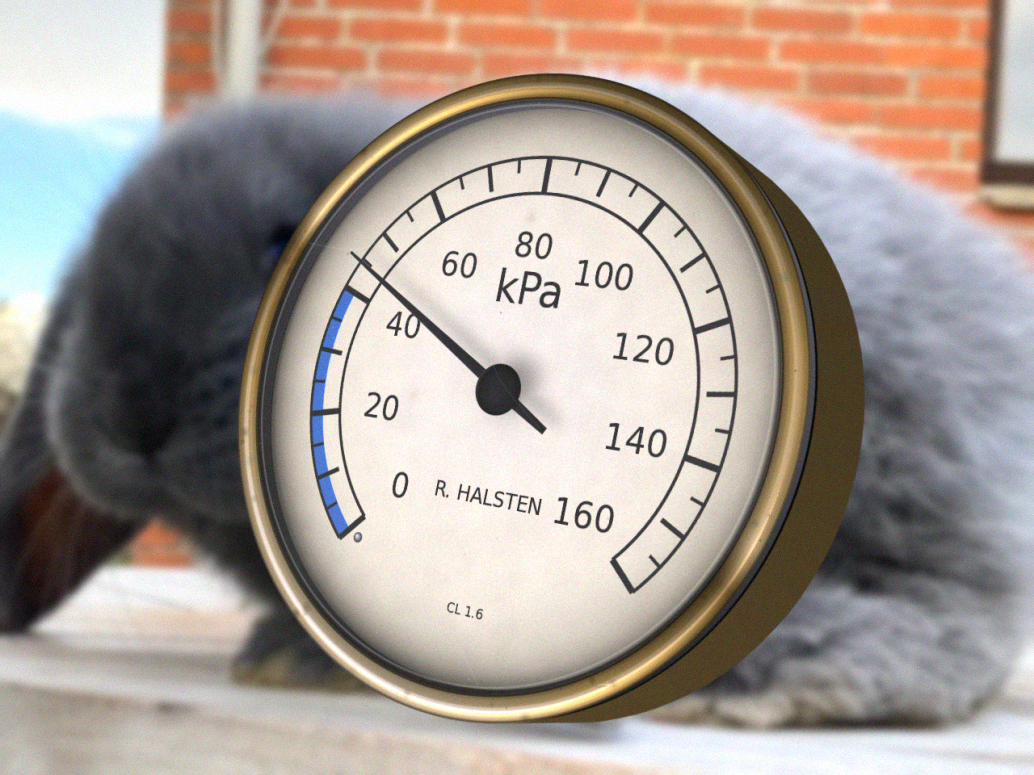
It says value=45 unit=kPa
